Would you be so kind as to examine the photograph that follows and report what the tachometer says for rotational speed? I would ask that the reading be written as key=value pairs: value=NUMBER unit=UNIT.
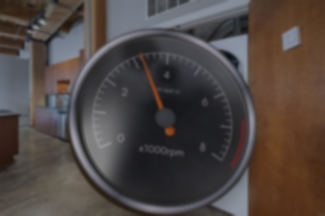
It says value=3200 unit=rpm
